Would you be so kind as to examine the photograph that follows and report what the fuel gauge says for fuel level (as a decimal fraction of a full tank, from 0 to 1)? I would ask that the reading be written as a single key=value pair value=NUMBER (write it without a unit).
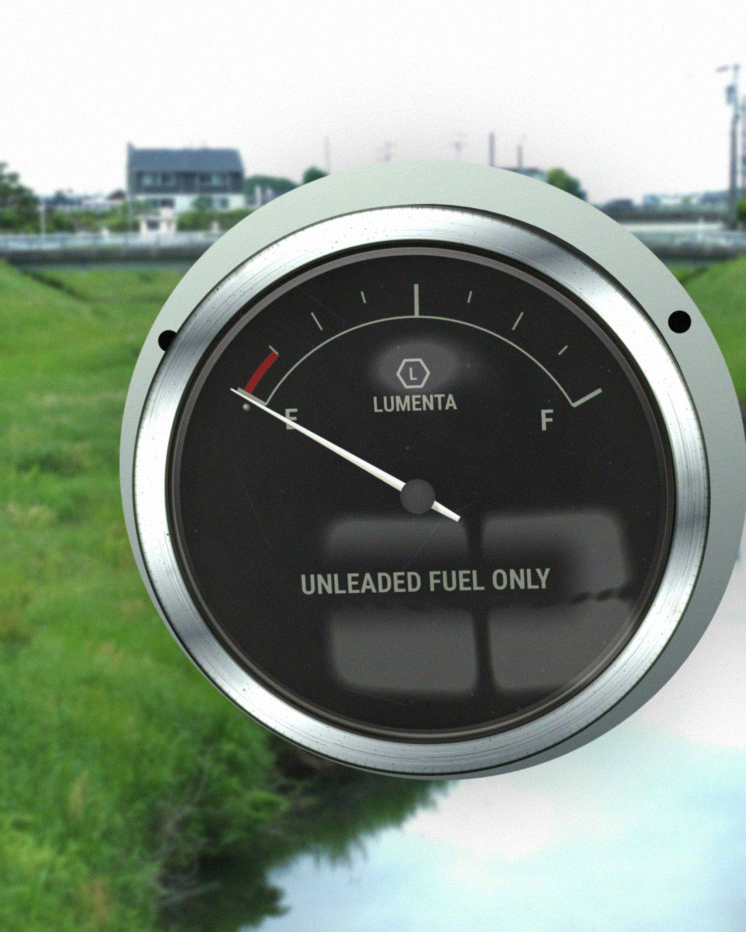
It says value=0
